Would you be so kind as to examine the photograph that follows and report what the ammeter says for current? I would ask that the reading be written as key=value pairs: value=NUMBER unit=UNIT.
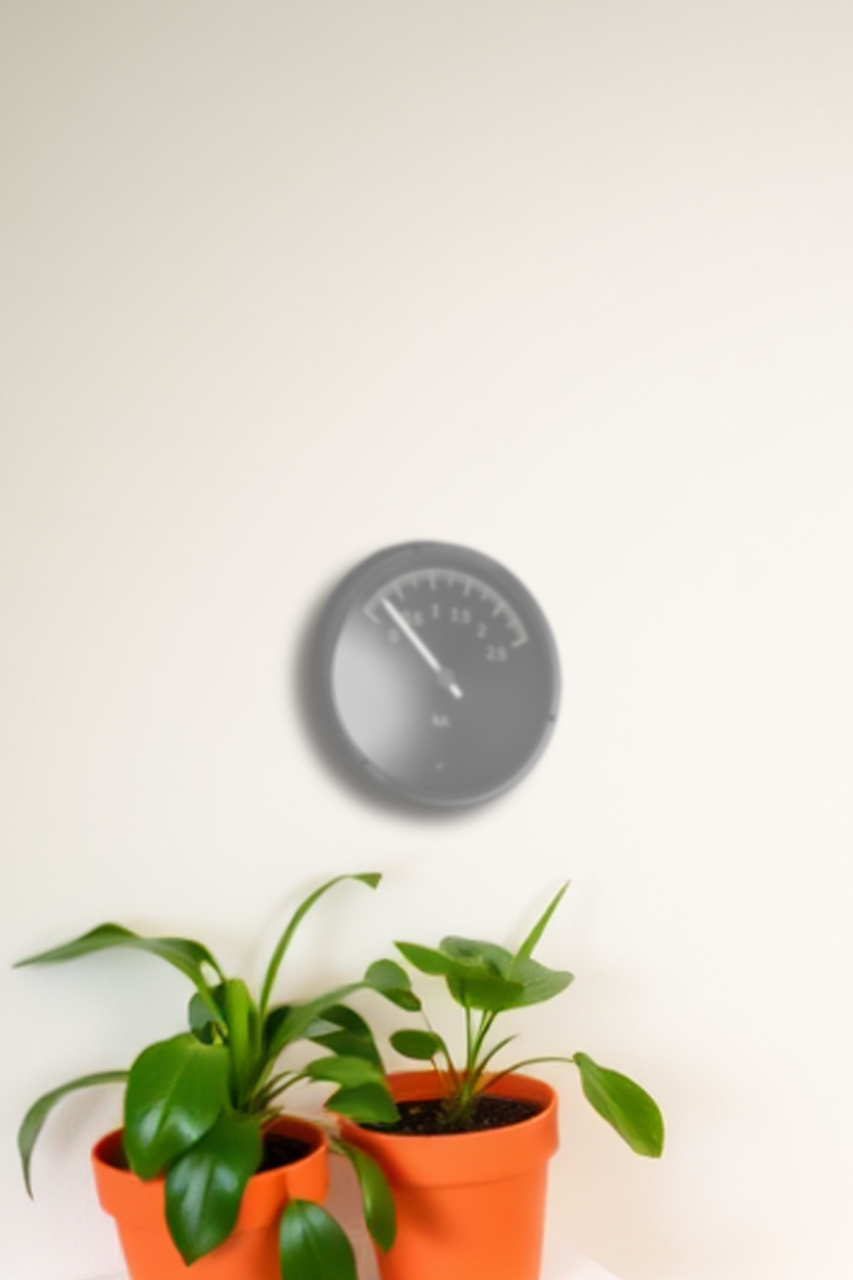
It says value=0.25 unit=kA
